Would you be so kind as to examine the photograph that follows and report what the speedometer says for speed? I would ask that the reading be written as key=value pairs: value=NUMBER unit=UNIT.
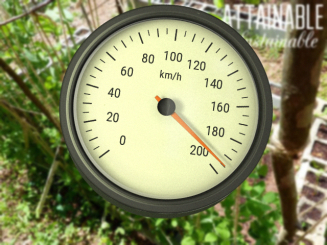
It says value=195 unit=km/h
